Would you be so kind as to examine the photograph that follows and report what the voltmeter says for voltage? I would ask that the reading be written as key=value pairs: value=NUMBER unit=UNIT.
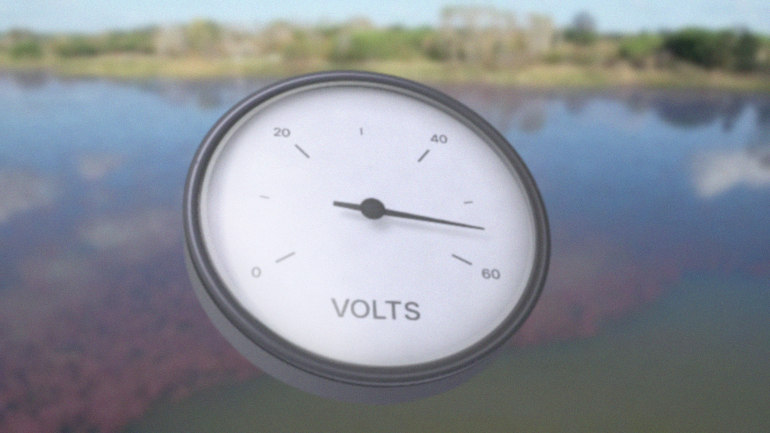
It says value=55 unit=V
